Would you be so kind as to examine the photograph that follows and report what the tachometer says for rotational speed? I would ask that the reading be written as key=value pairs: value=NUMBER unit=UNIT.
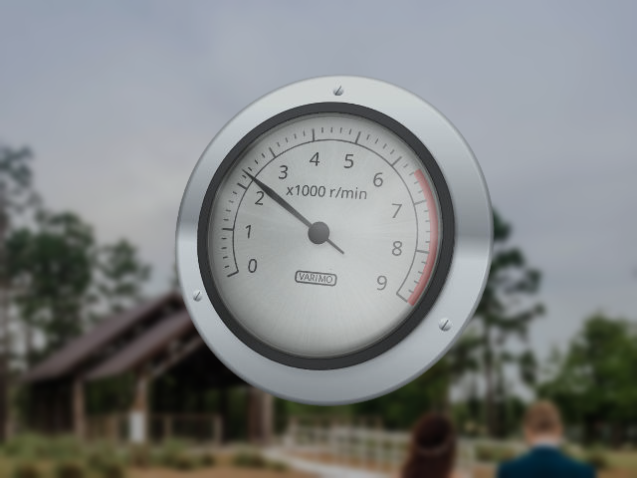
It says value=2300 unit=rpm
